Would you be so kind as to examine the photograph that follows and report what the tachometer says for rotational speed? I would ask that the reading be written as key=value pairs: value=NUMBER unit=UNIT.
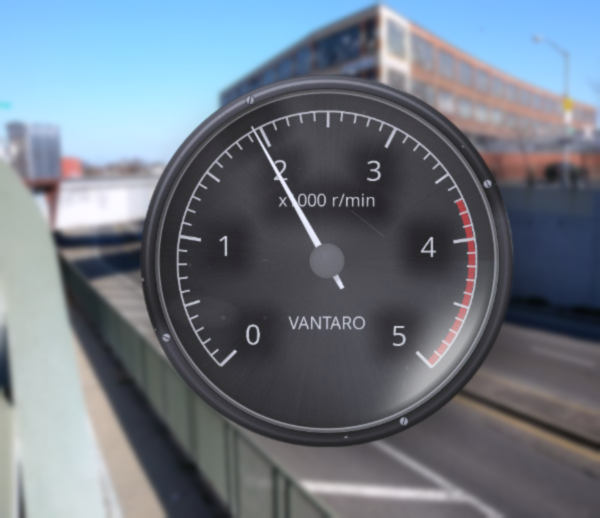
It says value=1950 unit=rpm
